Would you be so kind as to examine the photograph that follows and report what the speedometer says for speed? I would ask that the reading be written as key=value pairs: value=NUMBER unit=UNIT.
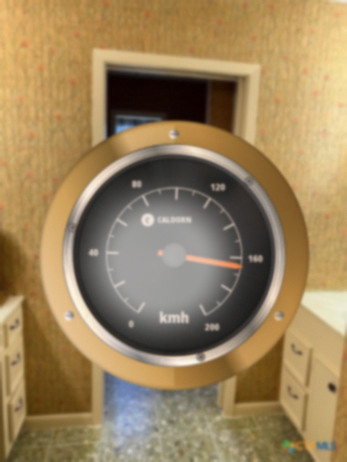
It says value=165 unit=km/h
